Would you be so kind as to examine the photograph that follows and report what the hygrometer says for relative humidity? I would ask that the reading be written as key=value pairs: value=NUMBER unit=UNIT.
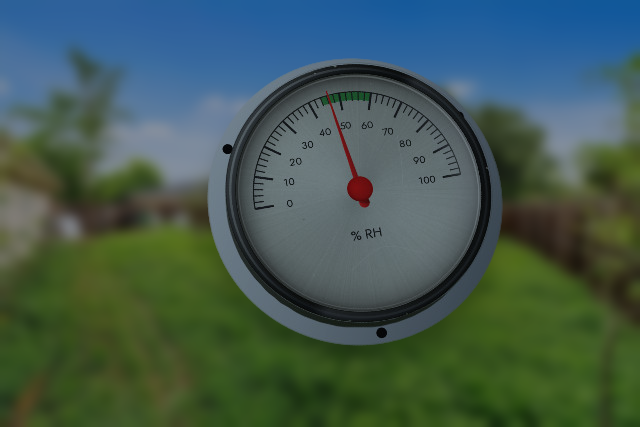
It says value=46 unit=%
